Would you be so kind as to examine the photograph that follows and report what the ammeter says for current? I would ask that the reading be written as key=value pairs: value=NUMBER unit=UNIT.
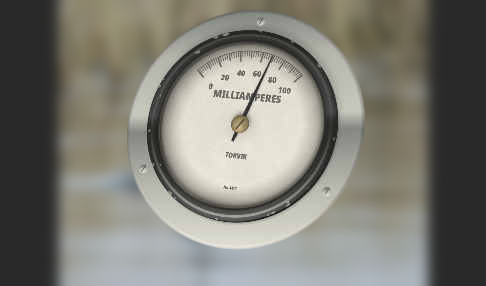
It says value=70 unit=mA
